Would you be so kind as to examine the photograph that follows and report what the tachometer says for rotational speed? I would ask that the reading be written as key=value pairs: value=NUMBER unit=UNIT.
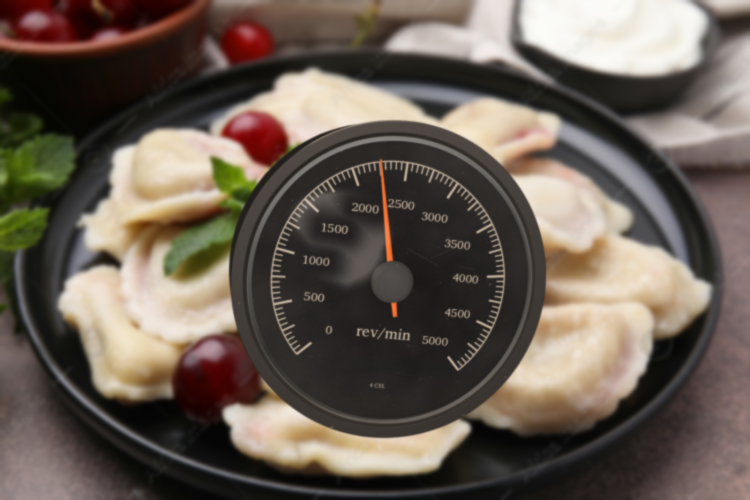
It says value=2250 unit=rpm
